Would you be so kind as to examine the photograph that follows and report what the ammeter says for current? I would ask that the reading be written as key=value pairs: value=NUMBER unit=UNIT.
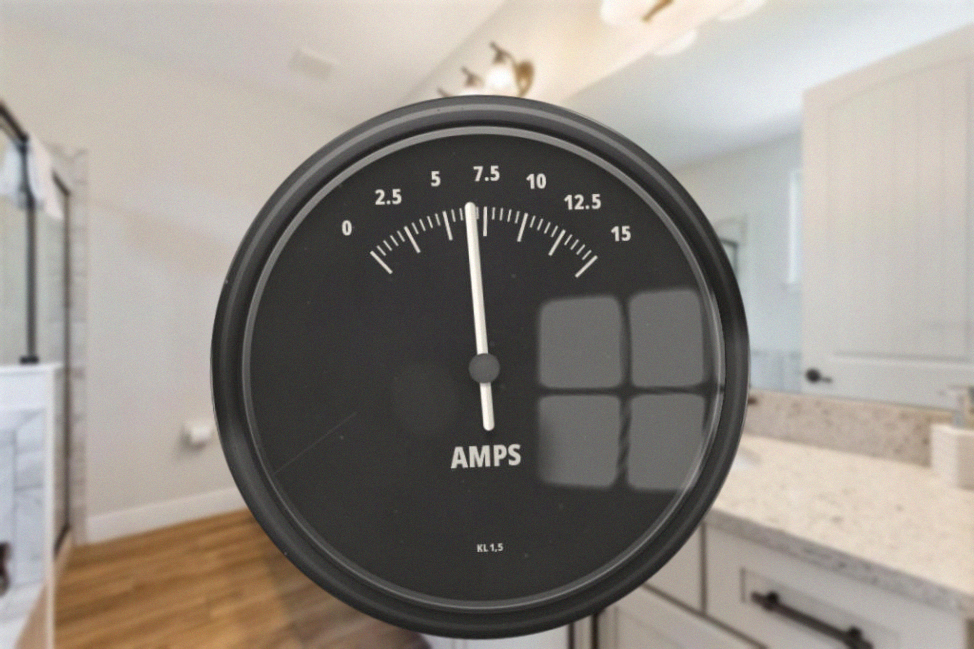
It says value=6.5 unit=A
